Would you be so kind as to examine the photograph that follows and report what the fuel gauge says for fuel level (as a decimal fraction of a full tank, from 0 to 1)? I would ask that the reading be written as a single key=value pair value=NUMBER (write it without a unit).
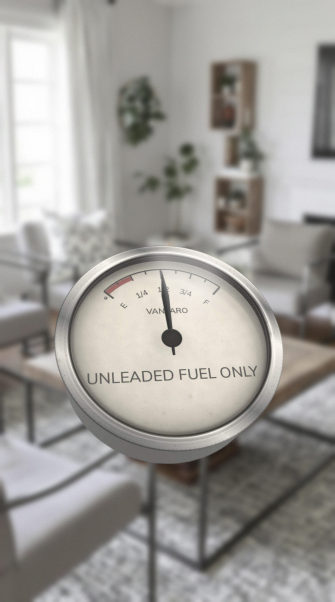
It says value=0.5
